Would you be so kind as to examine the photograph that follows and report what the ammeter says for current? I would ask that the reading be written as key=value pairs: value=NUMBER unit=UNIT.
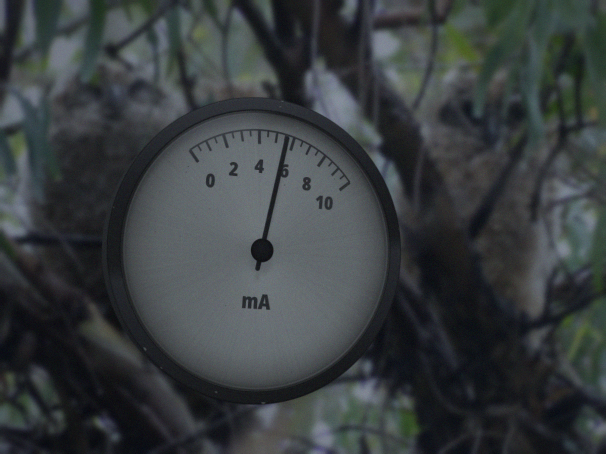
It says value=5.5 unit=mA
